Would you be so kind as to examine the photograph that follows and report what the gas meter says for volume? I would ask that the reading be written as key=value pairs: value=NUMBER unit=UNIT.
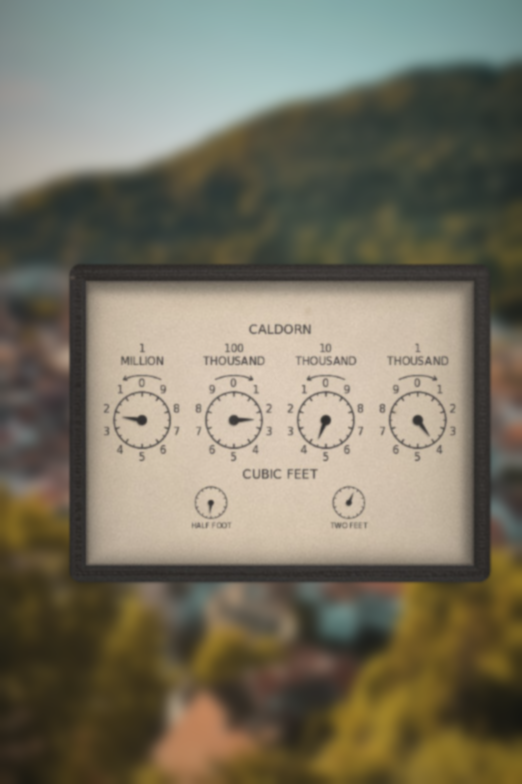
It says value=224400 unit=ft³
